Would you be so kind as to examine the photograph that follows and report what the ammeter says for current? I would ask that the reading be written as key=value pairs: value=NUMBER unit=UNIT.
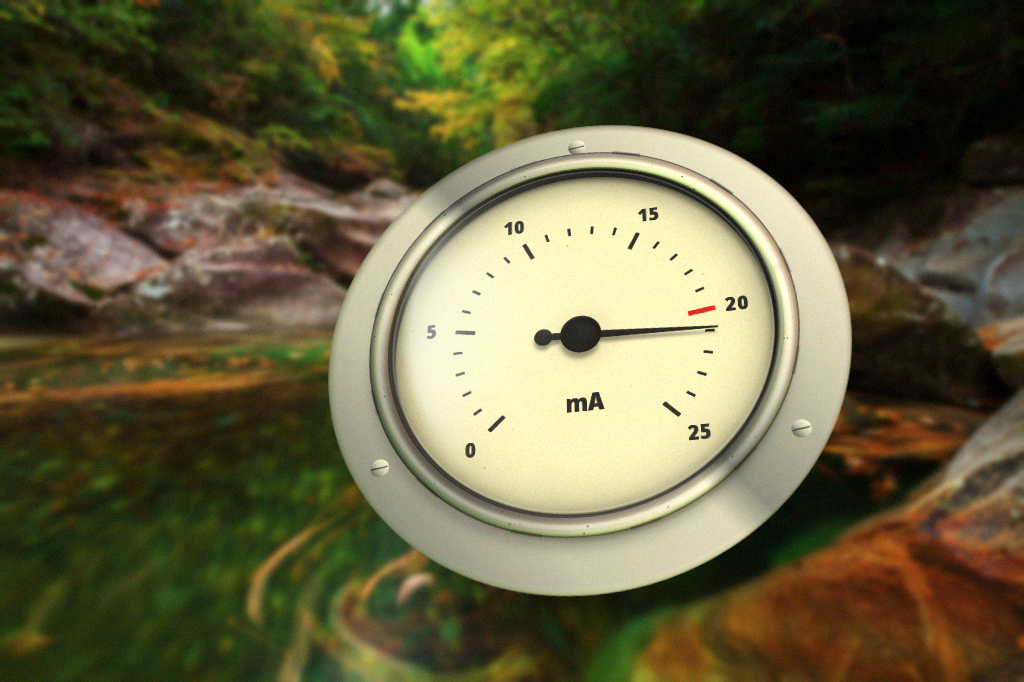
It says value=21 unit=mA
